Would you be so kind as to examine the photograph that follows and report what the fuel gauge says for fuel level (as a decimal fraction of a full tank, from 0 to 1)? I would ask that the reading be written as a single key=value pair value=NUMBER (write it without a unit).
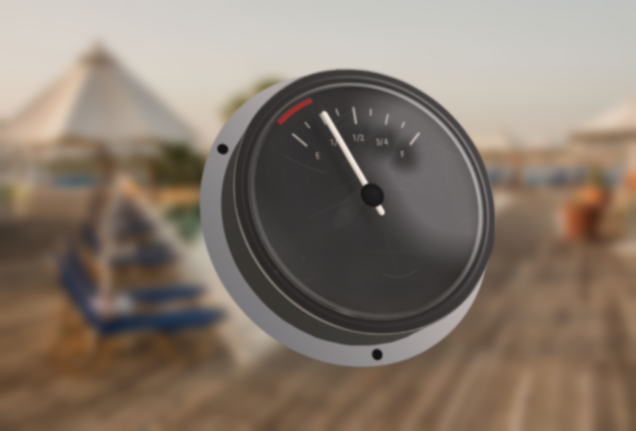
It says value=0.25
